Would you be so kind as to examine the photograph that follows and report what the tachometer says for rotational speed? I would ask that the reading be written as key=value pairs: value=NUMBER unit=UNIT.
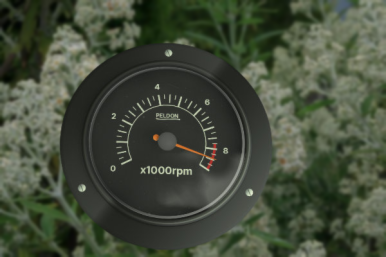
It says value=8500 unit=rpm
